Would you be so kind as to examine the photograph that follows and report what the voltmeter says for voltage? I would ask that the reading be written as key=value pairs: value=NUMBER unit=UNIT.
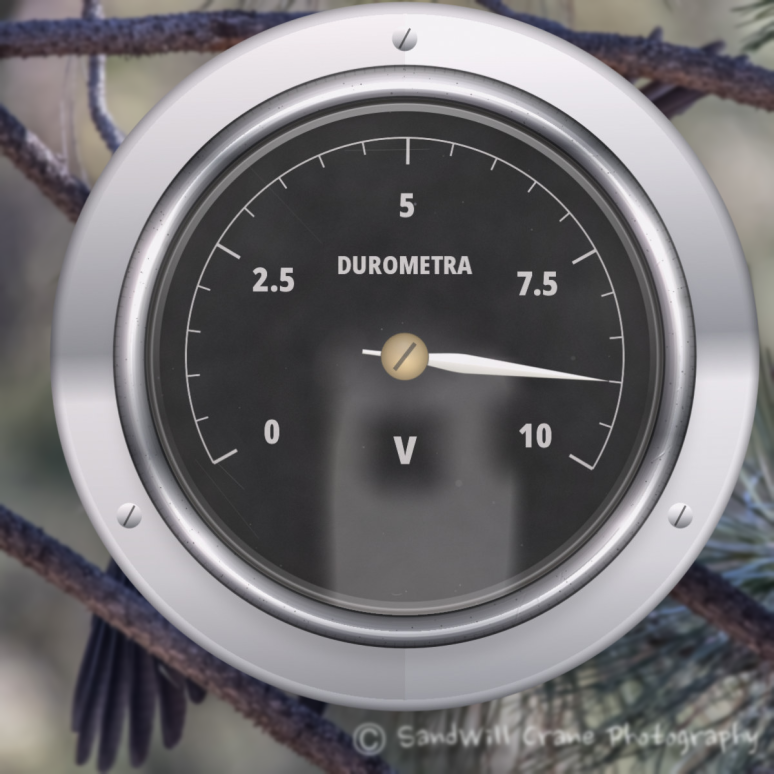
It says value=9 unit=V
